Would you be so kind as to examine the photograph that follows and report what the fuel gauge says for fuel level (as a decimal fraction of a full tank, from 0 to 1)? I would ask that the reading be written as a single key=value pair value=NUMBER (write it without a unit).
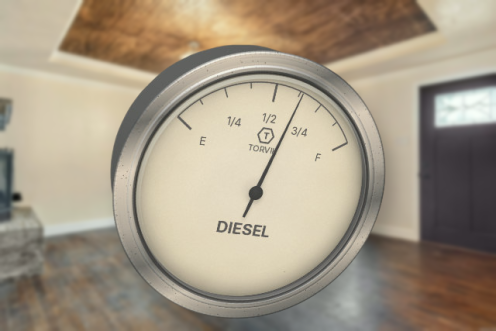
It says value=0.625
